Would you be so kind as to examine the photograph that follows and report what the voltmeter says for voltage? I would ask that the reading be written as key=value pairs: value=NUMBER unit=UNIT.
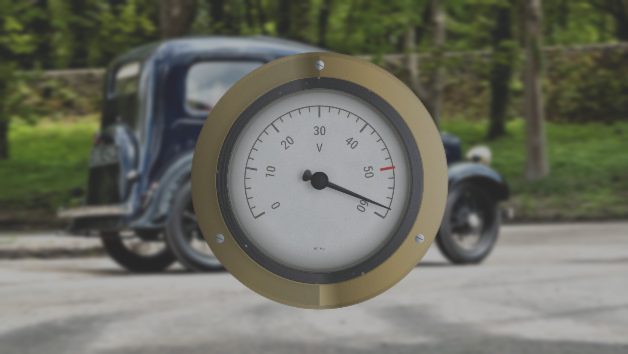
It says value=58 unit=V
